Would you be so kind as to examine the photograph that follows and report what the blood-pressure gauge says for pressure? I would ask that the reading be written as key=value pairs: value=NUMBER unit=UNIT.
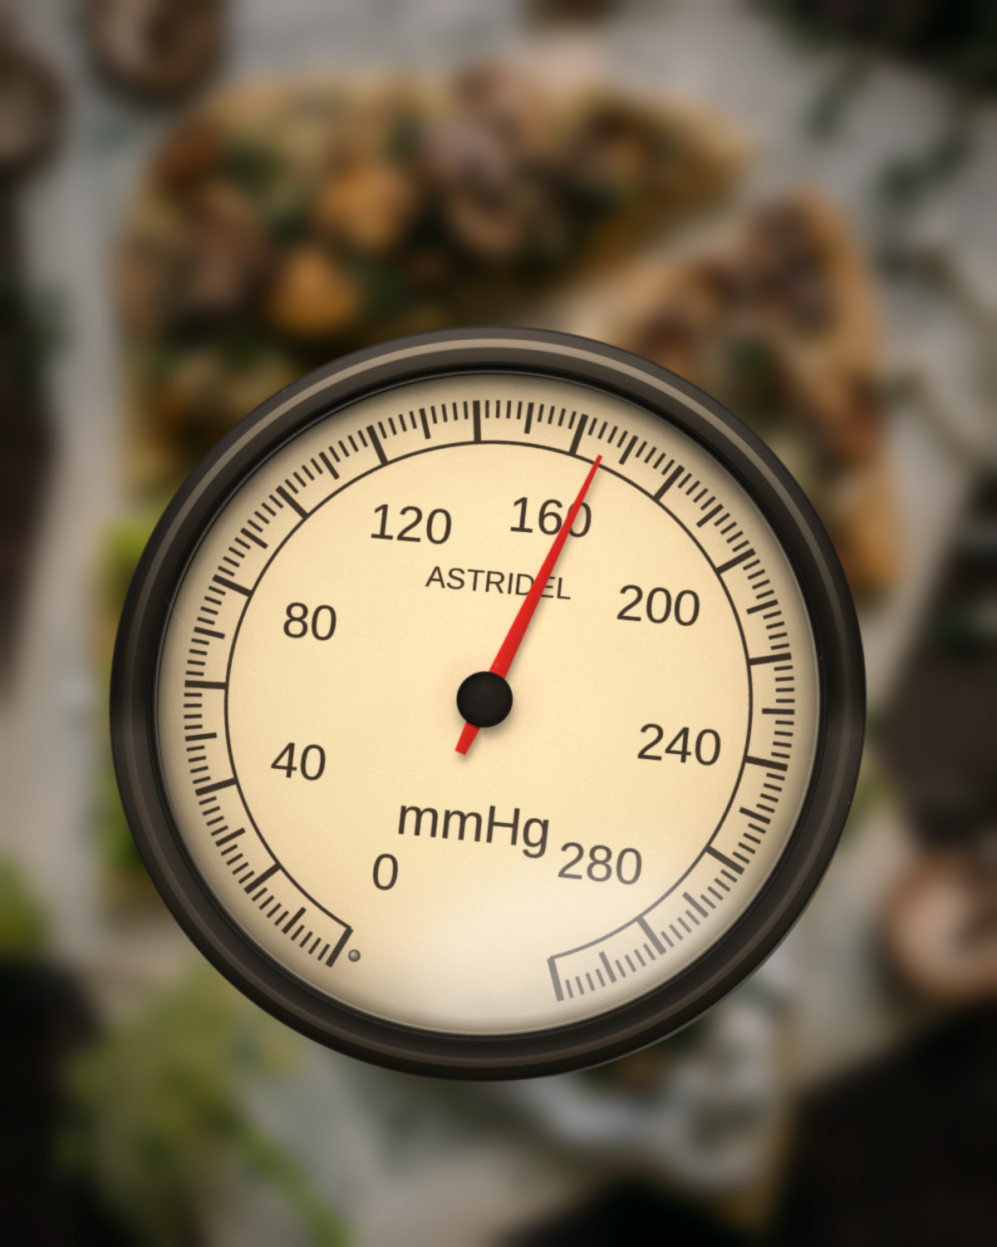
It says value=166 unit=mmHg
